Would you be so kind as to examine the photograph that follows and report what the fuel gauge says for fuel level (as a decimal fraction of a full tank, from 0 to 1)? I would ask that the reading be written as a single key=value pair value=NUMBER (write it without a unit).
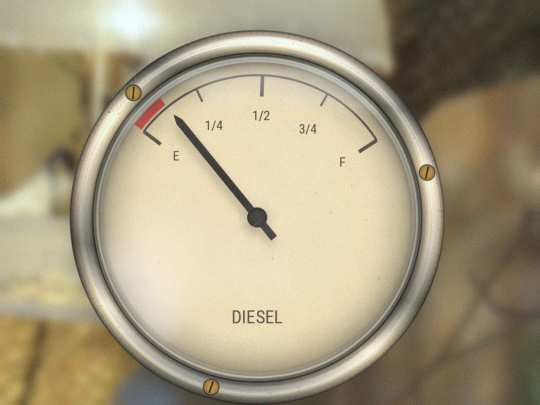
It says value=0.125
